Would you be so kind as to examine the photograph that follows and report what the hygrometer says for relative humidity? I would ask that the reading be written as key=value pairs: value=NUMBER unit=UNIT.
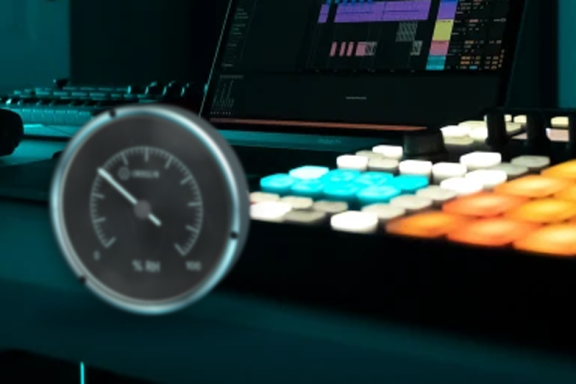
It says value=30 unit=%
